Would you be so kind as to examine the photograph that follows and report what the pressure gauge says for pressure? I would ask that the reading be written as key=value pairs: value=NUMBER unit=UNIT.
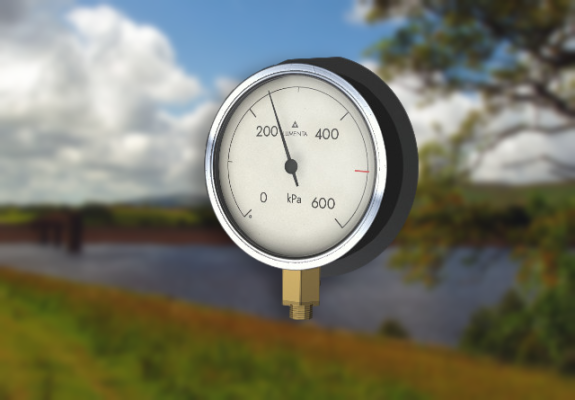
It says value=250 unit=kPa
